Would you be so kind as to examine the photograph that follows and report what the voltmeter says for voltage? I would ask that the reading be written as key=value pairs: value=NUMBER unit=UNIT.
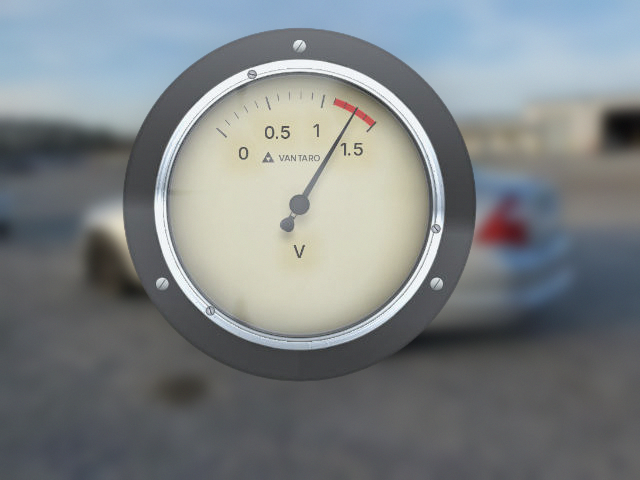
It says value=1.3 unit=V
